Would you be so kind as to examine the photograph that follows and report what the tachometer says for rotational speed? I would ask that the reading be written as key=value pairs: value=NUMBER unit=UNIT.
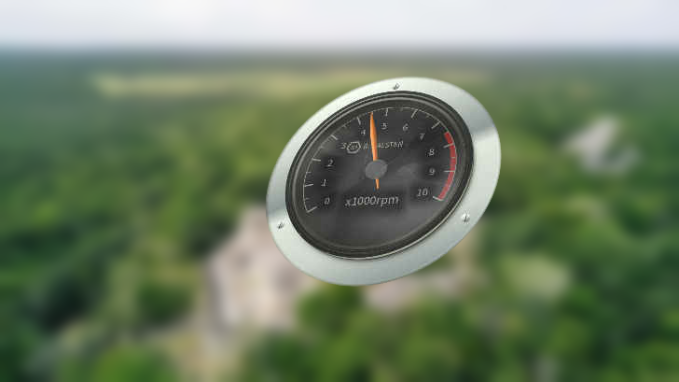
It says value=4500 unit=rpm
